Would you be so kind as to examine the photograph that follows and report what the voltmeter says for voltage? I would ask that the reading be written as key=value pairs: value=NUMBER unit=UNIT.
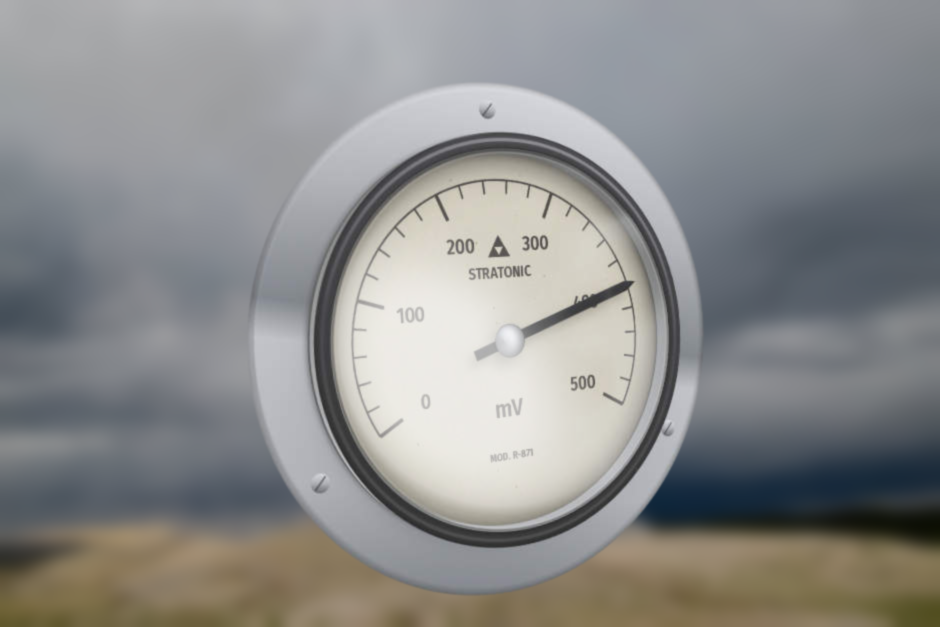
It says value=400 unit=mV
